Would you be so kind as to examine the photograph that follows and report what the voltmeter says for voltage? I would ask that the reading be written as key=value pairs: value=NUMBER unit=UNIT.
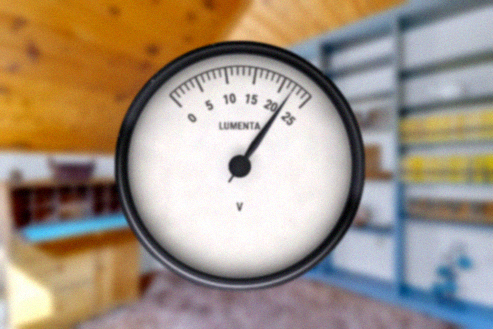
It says value=22 unit=V
